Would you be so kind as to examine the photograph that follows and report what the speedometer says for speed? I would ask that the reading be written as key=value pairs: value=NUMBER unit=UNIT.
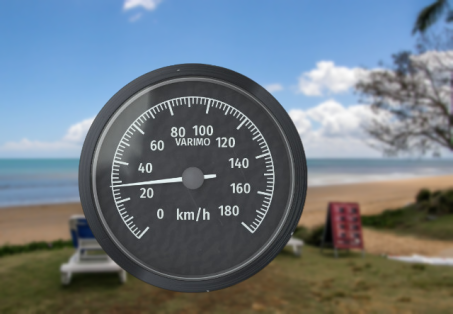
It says value=28 unit=km/h
